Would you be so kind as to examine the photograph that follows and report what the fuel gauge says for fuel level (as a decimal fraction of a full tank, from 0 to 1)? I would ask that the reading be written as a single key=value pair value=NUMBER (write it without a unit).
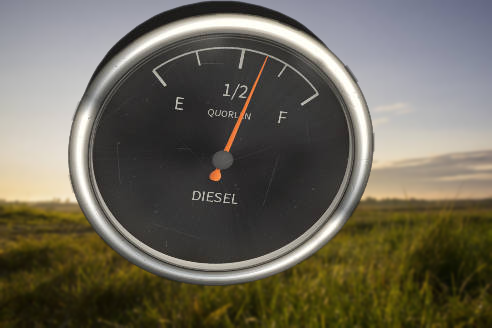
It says value=0.625
